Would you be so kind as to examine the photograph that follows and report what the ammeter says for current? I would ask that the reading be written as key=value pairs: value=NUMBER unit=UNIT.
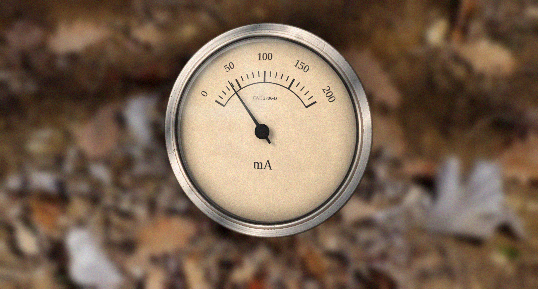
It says value=40 unit=mA
